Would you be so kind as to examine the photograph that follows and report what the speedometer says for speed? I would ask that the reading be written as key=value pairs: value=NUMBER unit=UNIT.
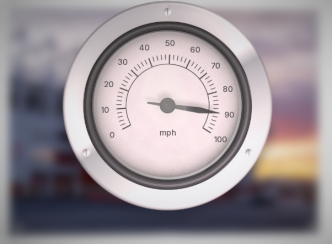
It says value=90 unit=mph
